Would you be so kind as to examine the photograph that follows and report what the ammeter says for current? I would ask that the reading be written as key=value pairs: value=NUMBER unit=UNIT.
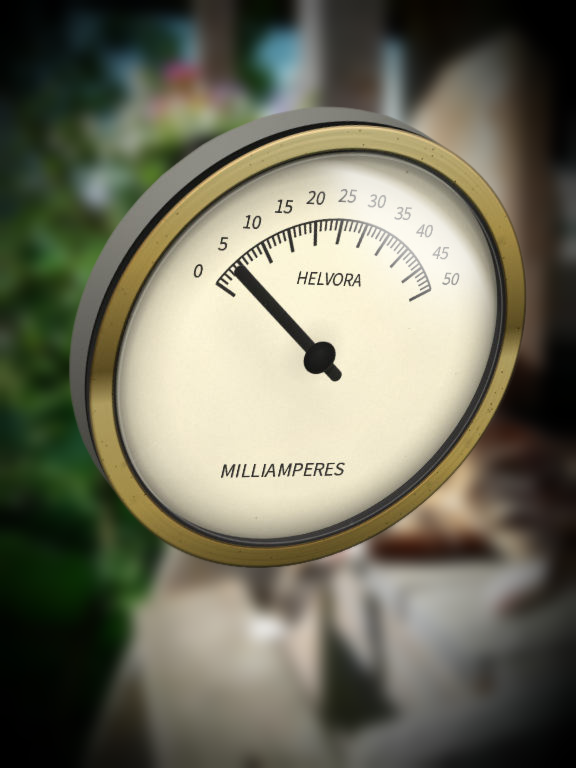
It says value=4 unit=mA
